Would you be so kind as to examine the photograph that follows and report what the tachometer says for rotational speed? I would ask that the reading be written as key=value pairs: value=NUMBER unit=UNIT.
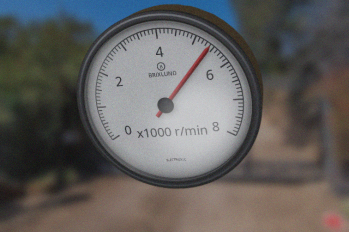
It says value=5400 unit=rpm
